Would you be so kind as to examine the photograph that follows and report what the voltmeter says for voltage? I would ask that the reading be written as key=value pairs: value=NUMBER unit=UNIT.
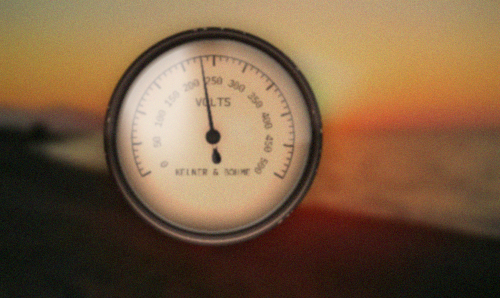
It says value=230 unit=V
